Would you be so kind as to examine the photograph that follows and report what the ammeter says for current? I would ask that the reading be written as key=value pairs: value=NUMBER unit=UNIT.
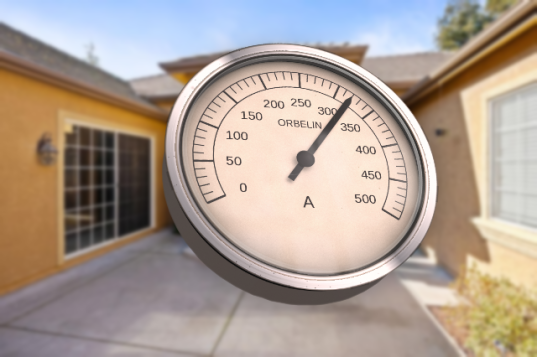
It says value=320 unit=A
